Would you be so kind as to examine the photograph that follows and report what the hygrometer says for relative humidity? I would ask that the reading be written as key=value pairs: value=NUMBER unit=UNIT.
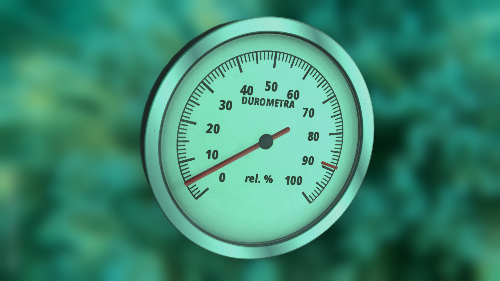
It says value=5 unit=%
